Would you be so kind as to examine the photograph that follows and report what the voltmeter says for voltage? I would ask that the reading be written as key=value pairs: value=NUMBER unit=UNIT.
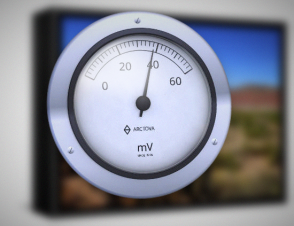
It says value=38 unit=mV
